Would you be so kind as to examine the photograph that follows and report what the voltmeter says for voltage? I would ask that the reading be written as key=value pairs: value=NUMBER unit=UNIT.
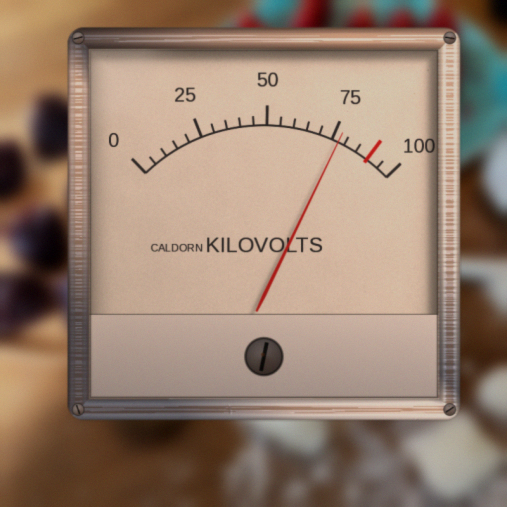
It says value=77.5 unit=kV
